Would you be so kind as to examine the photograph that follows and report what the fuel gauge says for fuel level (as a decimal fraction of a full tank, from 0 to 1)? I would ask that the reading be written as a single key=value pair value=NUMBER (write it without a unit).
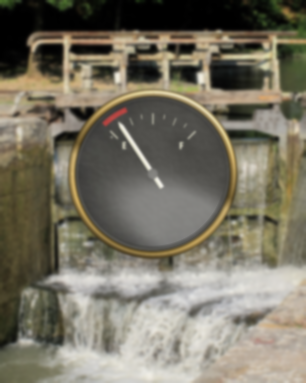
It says value=0.125
